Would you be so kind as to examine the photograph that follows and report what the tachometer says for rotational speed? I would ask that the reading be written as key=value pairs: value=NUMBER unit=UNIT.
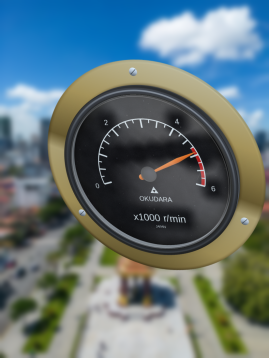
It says value=4875 unit=rpm
